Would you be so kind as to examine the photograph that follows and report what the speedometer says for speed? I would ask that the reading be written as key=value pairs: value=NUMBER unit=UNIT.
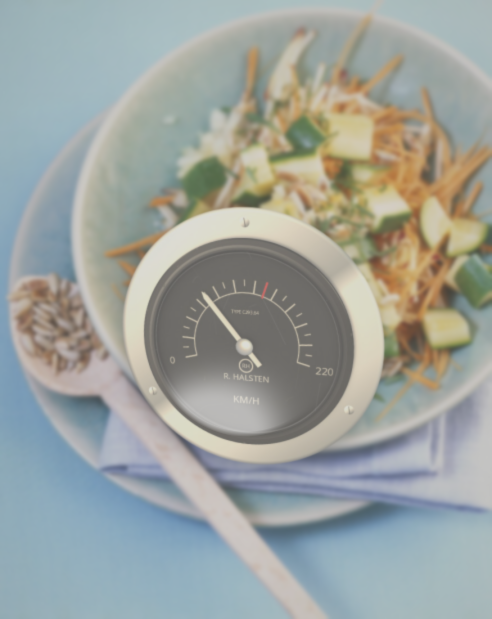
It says value=70 unit=km/h
